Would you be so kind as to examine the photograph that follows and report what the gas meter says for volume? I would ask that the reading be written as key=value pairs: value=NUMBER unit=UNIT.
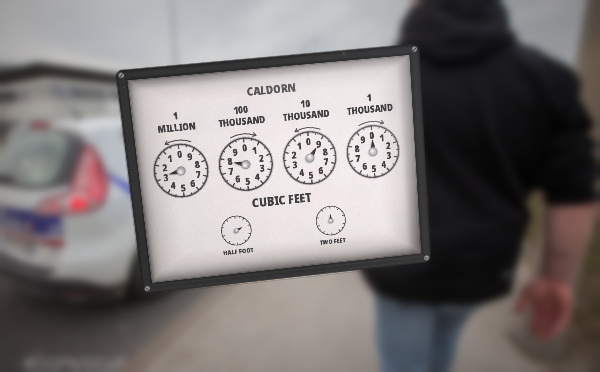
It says value=279000 unit=ft³
